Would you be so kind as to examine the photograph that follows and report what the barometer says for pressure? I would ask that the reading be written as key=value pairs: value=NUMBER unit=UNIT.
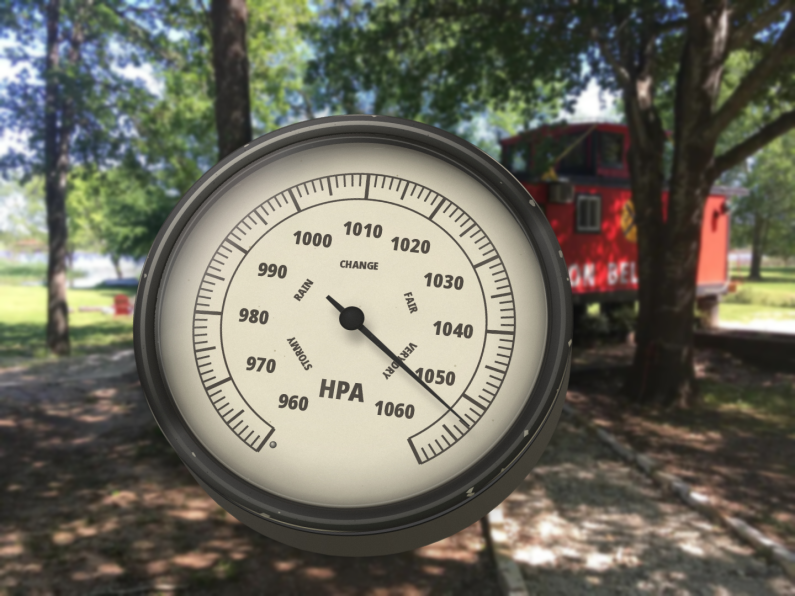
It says value=1053 unit=hPa
